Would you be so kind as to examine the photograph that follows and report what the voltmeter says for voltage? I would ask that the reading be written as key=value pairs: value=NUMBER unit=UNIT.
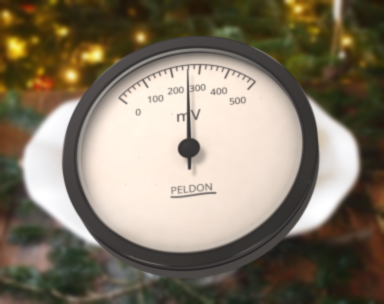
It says value=260 unit=mV
